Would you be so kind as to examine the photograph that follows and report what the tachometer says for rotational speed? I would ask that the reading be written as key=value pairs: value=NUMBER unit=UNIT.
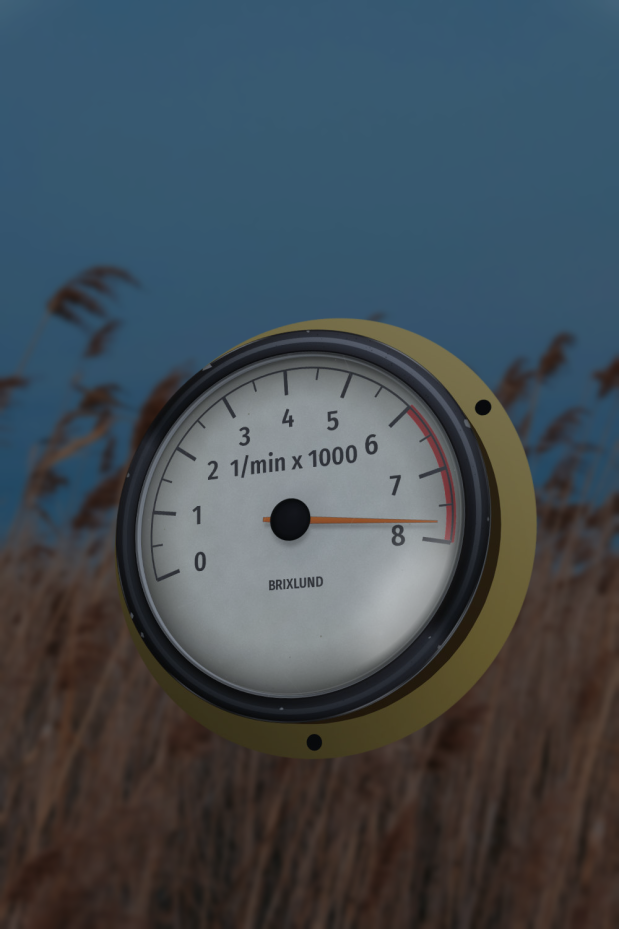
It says value=7750 unit=rpm
